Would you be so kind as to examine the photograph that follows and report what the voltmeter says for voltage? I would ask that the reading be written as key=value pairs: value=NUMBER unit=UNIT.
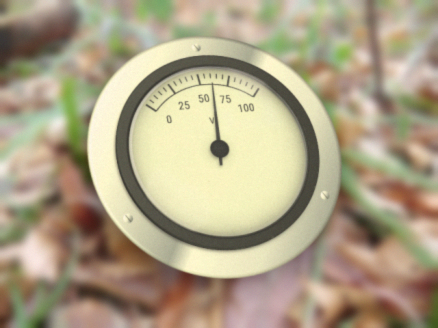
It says value=60 unit=V
